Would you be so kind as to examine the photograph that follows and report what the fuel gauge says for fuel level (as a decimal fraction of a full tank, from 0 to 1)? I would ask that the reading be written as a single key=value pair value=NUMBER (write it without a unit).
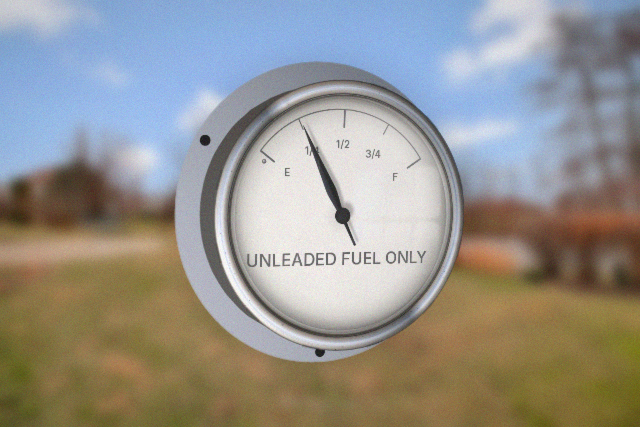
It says value=0.25
